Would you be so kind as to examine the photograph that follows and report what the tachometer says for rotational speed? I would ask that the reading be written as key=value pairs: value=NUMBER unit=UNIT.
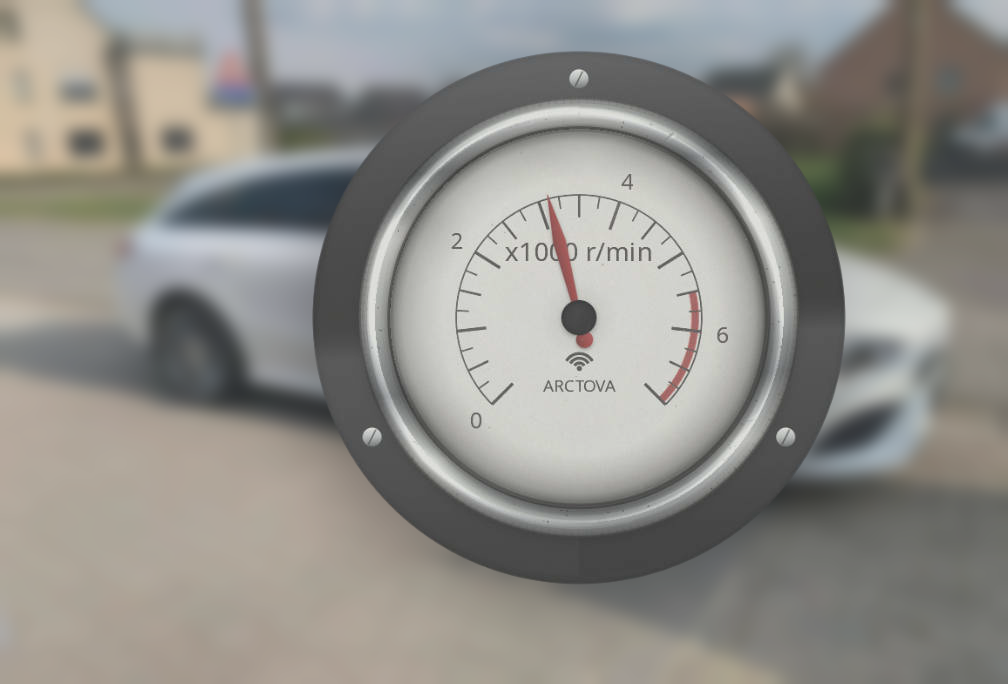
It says value=3125 unit=rpm
